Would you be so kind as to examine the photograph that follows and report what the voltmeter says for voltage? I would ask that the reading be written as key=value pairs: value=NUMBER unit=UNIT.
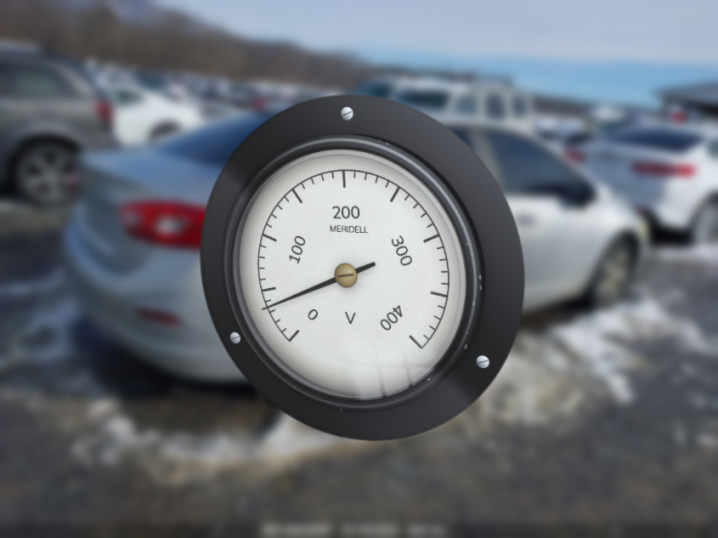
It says value=35 unit=V
